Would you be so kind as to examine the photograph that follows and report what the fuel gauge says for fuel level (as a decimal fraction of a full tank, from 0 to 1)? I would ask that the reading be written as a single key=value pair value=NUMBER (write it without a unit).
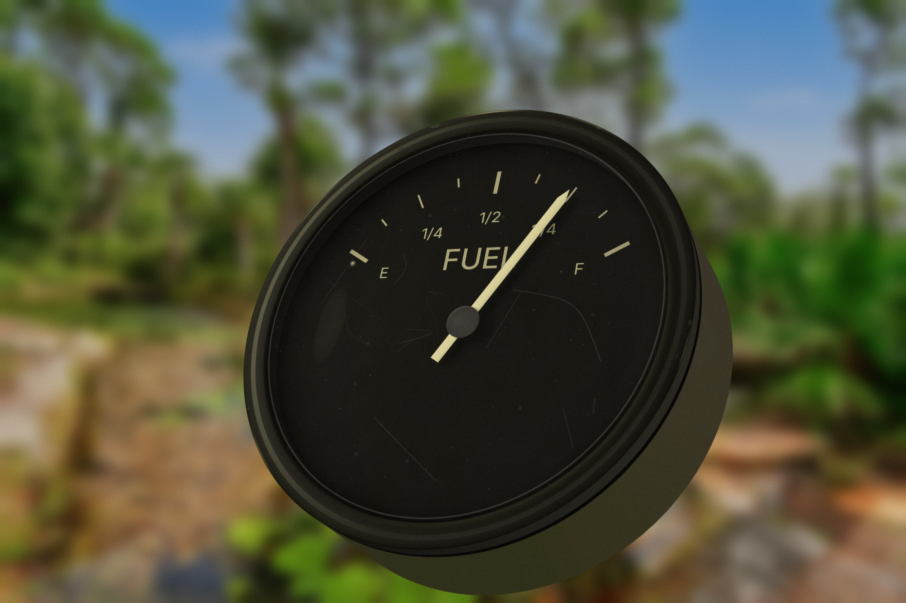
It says value=0.75
